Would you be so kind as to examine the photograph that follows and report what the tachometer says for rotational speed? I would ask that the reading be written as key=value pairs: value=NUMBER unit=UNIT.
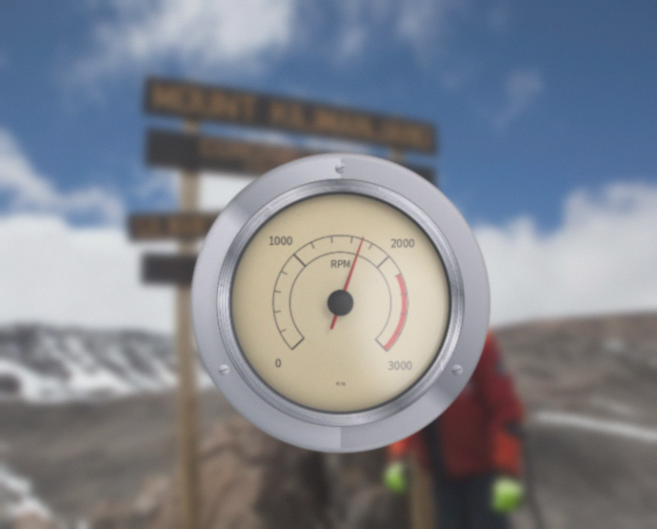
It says value=1700 unit=rpm
